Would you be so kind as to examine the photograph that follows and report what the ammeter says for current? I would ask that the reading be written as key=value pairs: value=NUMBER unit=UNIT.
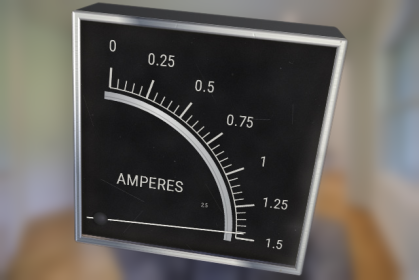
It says value=1.45 unit=A
